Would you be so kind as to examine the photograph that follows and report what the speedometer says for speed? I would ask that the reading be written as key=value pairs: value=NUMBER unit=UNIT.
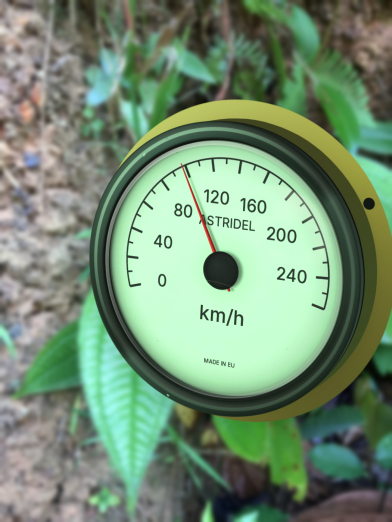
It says value=100 unit=km/h
